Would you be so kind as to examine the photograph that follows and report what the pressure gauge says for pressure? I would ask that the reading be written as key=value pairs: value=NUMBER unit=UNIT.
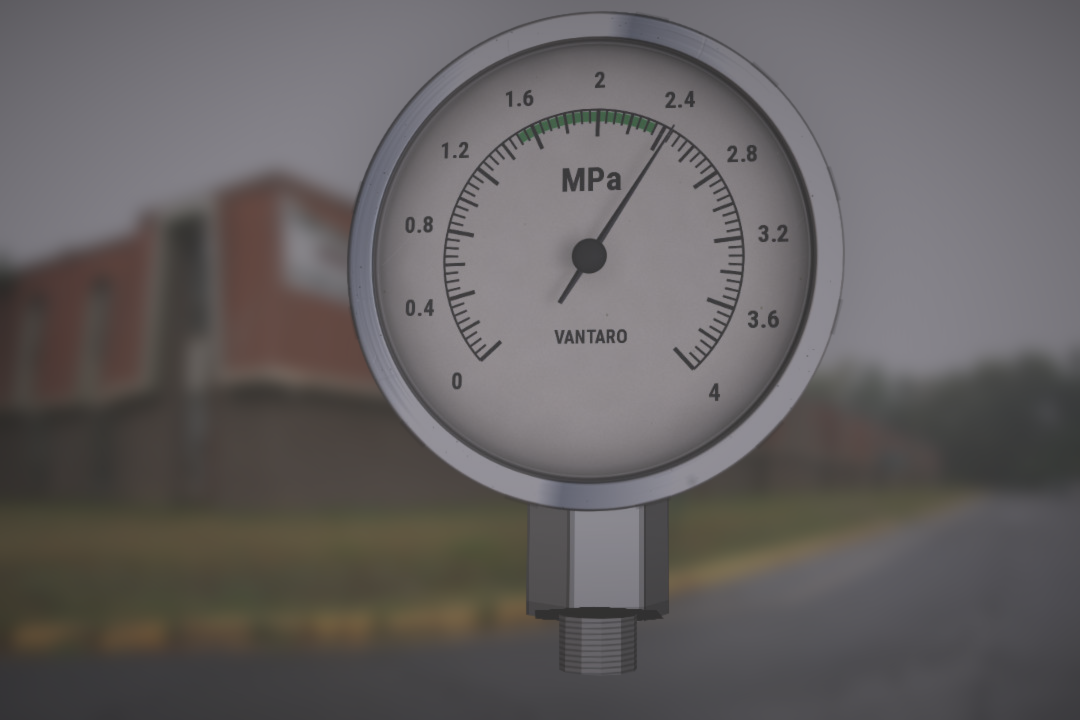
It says value=2.45 unit=MPa
